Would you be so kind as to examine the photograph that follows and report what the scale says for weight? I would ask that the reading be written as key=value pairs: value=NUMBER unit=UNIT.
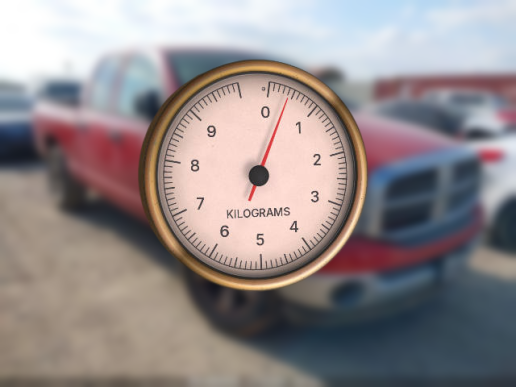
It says value=0.4 unit=kg
